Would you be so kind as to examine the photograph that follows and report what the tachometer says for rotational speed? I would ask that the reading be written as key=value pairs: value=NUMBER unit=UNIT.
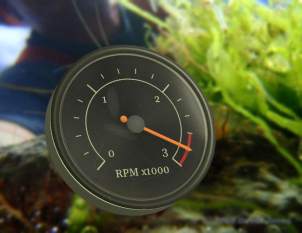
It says value=2800 unit=rpm
